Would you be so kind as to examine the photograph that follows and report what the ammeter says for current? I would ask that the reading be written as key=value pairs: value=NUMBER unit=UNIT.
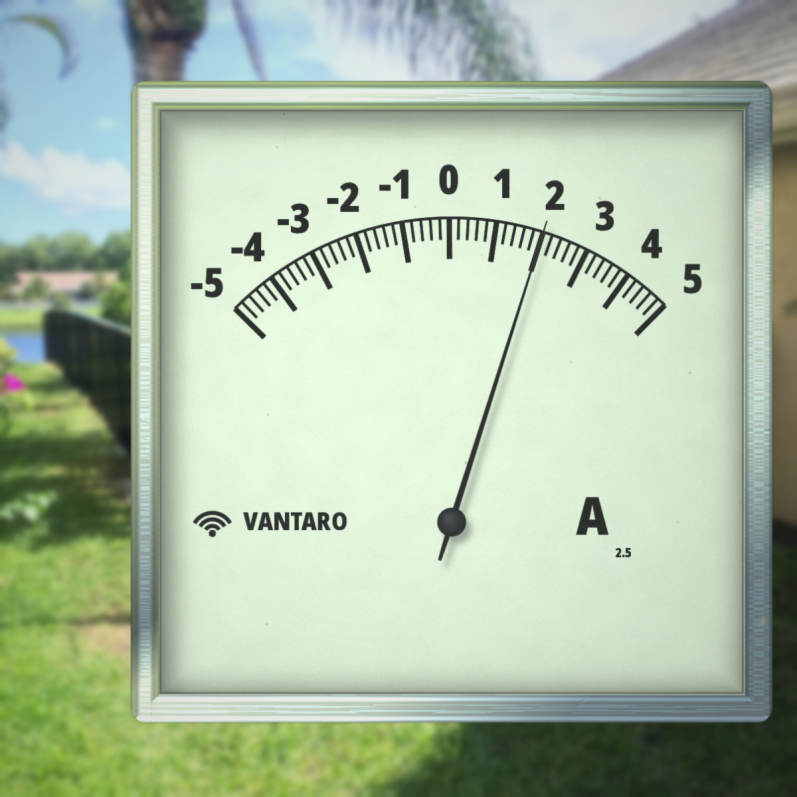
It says value=2 unit=A
